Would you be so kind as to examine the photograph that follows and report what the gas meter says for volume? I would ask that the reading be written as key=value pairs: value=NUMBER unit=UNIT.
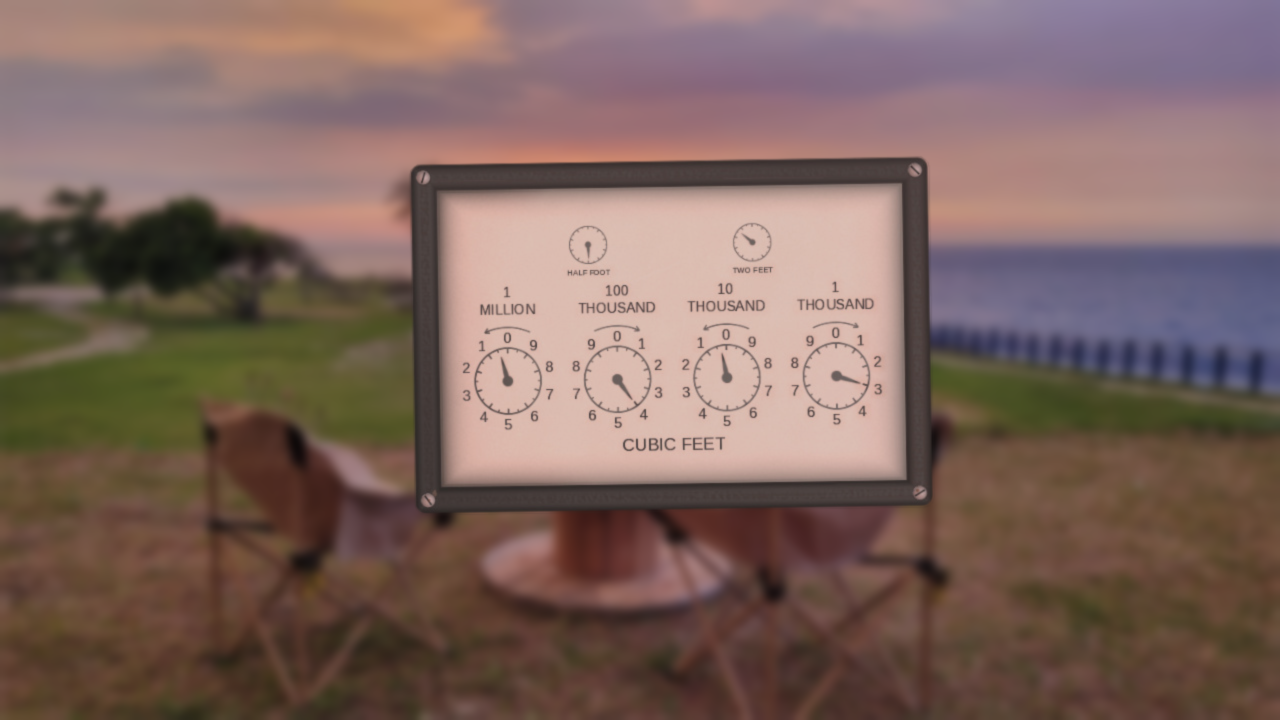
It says value=40300 unit=ft³
